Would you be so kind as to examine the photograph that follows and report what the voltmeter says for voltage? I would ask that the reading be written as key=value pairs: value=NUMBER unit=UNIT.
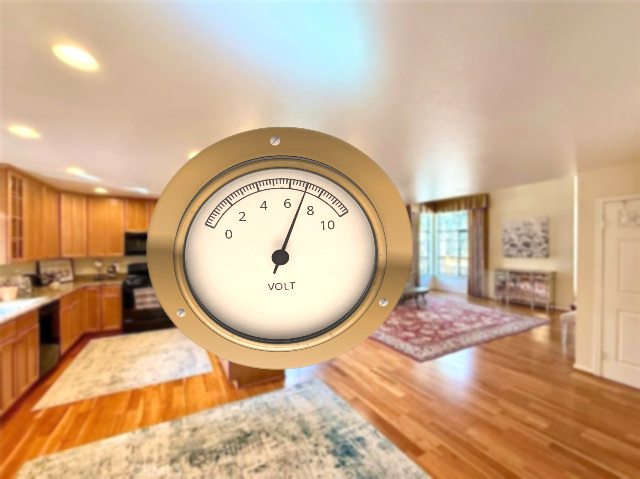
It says value=7 unit=V
